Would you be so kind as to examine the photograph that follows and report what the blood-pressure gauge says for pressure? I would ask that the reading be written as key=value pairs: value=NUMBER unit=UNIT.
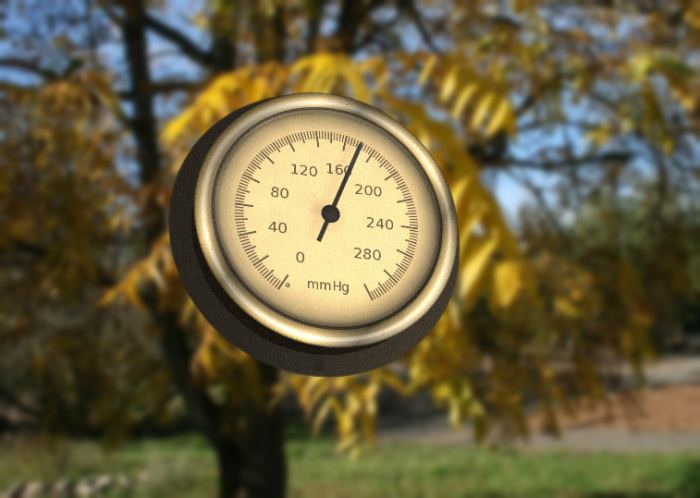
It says value=170 unit=mmHg
